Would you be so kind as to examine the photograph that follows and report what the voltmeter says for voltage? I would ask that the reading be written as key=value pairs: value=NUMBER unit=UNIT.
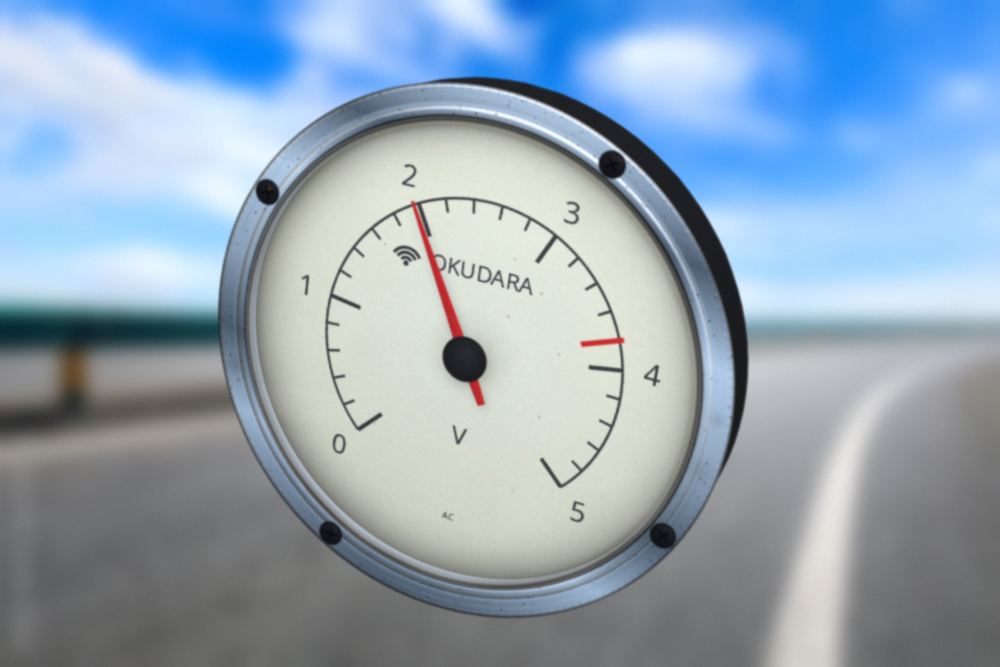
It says value=2 unit=V
